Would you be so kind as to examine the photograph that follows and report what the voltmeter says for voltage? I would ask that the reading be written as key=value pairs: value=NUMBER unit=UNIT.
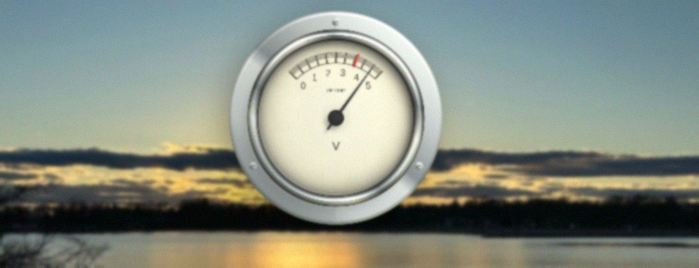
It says value=4.5 unit=V
